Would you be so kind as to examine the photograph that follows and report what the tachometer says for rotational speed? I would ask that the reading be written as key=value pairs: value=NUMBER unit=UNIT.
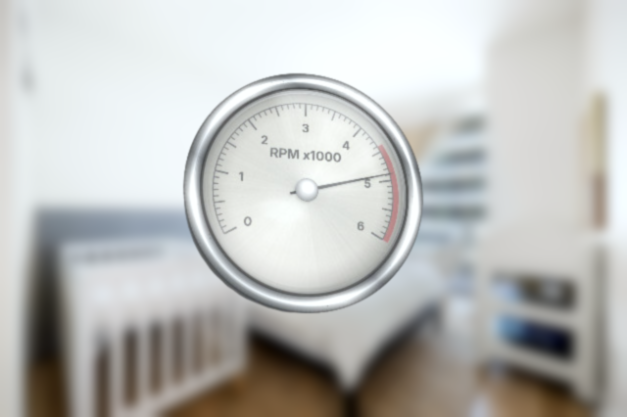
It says value=4900 unit=rpm
